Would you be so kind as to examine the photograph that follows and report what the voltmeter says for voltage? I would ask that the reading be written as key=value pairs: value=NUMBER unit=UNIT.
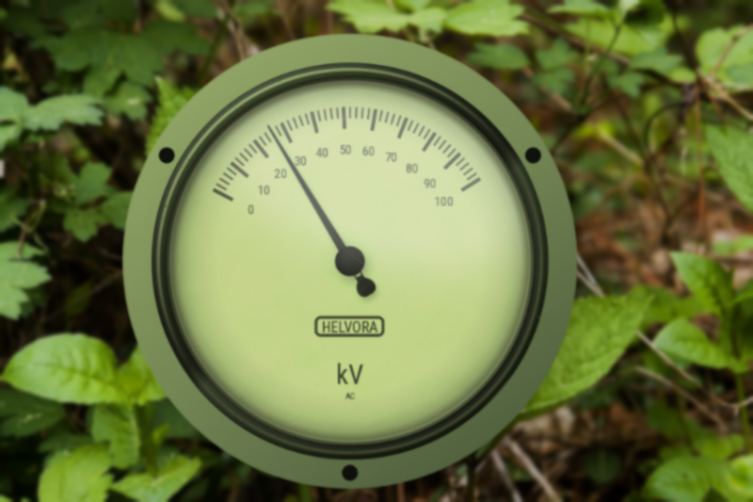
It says value=26 unit=kV
